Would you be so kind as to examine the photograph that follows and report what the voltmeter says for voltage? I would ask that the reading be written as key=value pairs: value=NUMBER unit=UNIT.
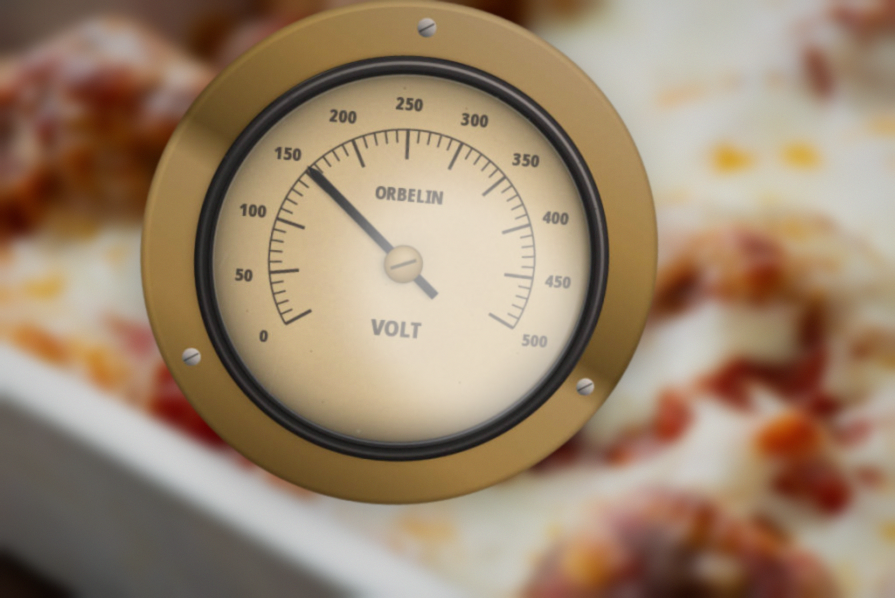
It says value=155 unit=V
